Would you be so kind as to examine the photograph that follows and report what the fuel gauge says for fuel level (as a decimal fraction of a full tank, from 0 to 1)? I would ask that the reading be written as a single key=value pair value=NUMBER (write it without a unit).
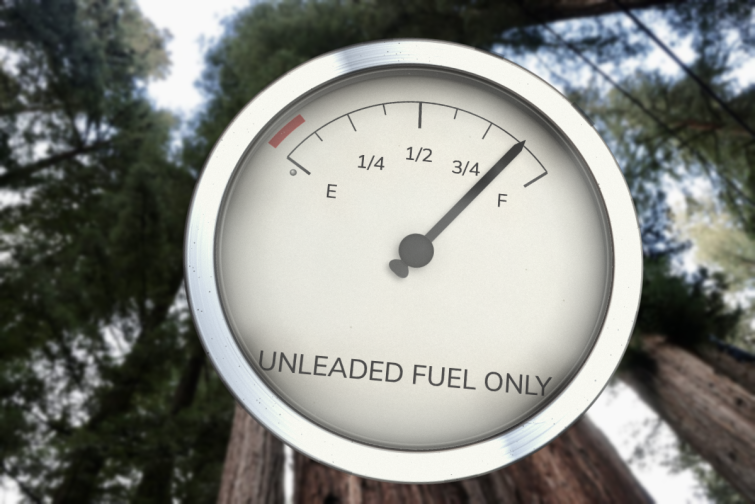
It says value=0.875
